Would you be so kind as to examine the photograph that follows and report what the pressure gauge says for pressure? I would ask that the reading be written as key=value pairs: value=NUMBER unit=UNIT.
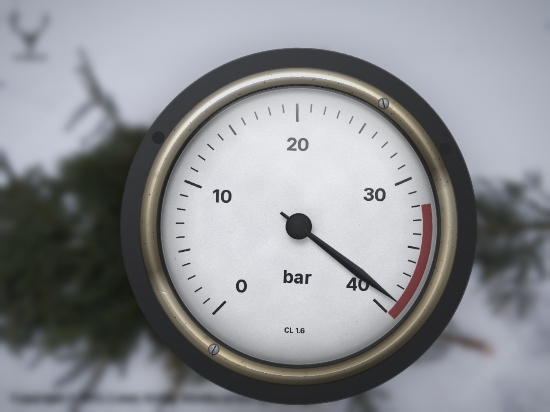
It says value=39 unit=bar
